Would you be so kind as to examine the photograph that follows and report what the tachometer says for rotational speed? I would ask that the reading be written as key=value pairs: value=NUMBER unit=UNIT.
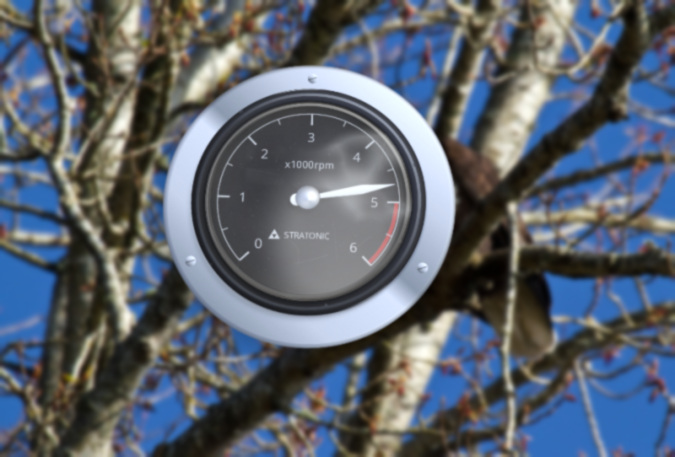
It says value=4750 unit=rpm
